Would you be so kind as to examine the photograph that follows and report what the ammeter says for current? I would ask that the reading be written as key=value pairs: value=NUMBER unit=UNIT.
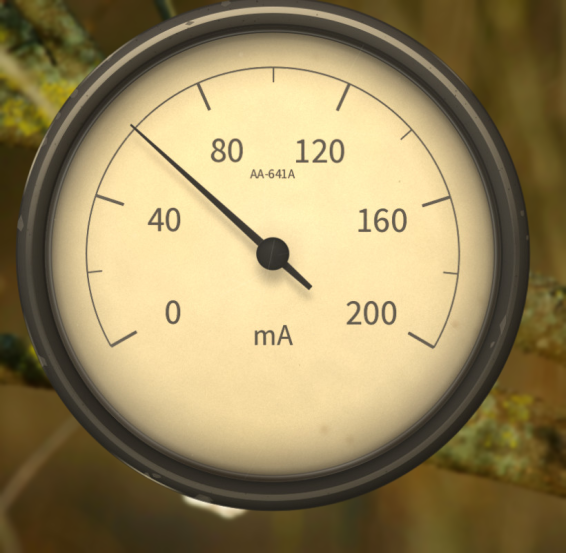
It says value=60 unit=mA
